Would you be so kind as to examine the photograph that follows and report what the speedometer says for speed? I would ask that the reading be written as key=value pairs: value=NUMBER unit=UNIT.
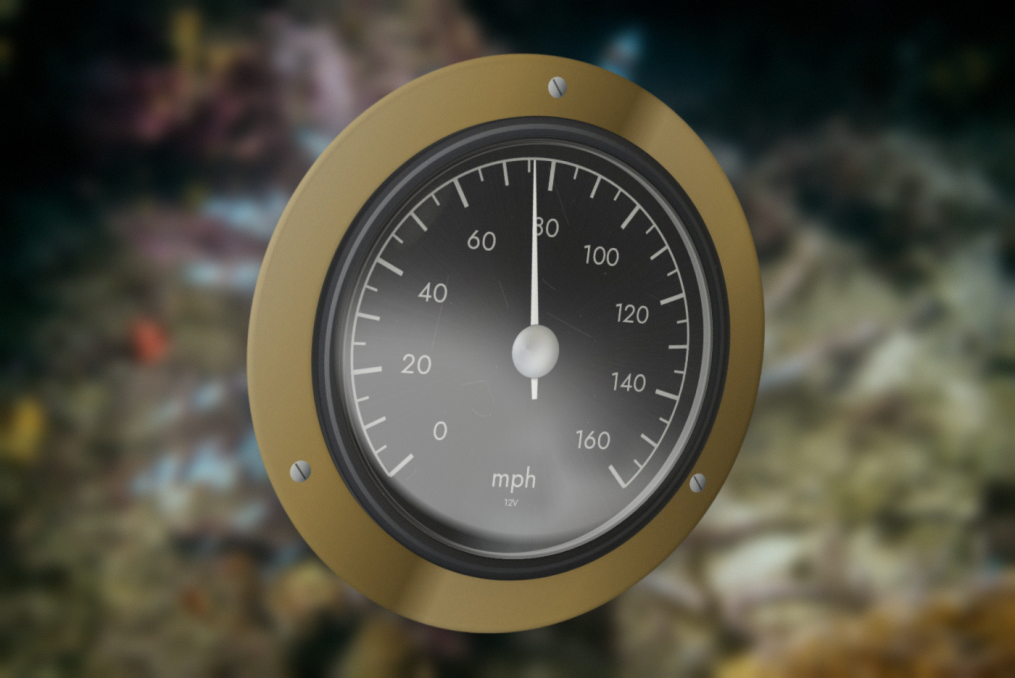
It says value=75 unit=mph
